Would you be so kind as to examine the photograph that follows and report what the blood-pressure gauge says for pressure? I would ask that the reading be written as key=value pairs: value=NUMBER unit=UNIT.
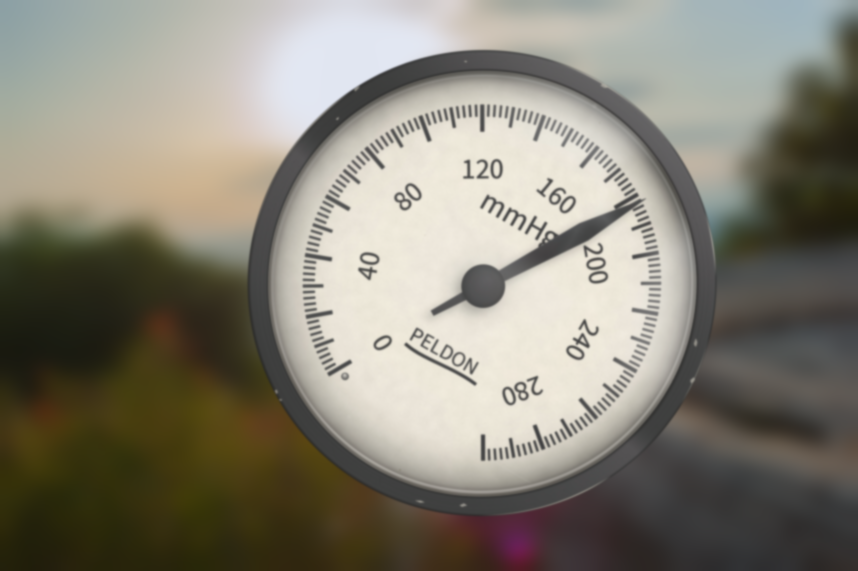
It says value=182 unit=mmHg
